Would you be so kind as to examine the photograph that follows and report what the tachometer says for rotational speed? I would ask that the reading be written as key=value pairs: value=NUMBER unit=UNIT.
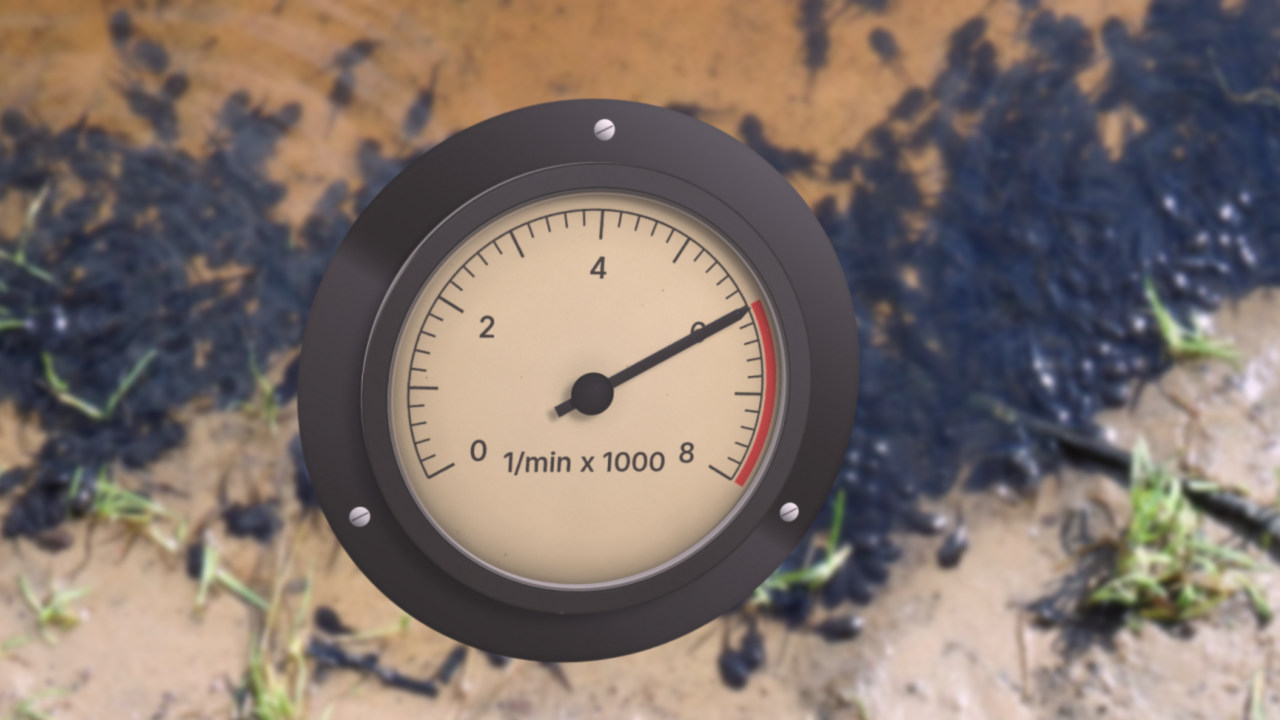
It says value=6000 unit=rpm
